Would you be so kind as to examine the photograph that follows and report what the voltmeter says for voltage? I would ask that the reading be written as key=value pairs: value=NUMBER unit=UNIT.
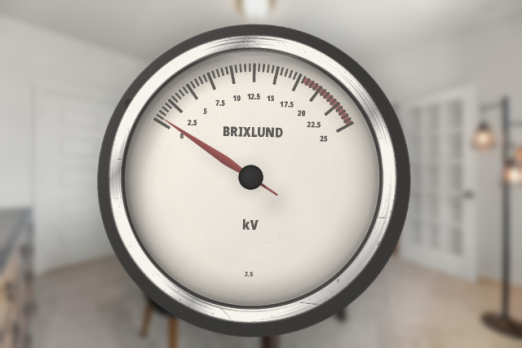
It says value=0.5 unit=kV
